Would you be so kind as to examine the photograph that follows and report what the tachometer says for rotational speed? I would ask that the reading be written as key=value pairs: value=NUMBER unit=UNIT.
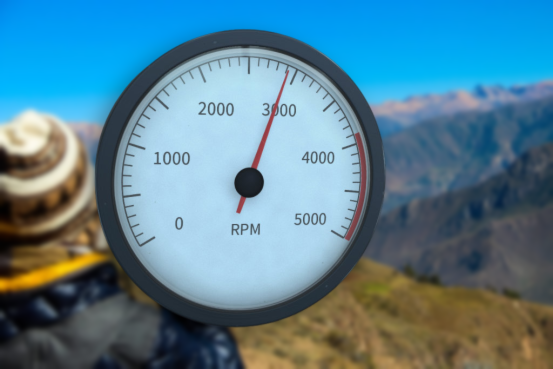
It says value=2900 unit=rpm
